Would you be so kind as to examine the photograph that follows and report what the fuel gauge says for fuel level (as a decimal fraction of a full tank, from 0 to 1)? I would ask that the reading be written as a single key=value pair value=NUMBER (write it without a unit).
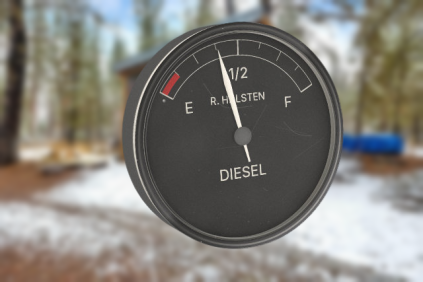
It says value=0.375
